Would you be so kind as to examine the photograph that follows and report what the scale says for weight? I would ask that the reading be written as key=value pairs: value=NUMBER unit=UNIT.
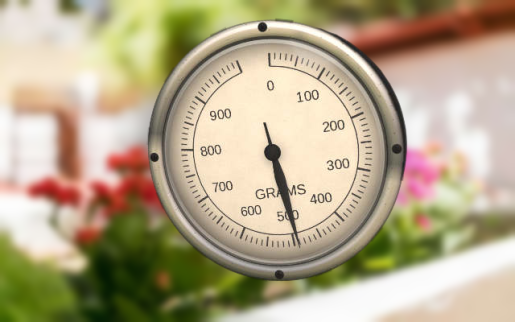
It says value=490 unit=g
